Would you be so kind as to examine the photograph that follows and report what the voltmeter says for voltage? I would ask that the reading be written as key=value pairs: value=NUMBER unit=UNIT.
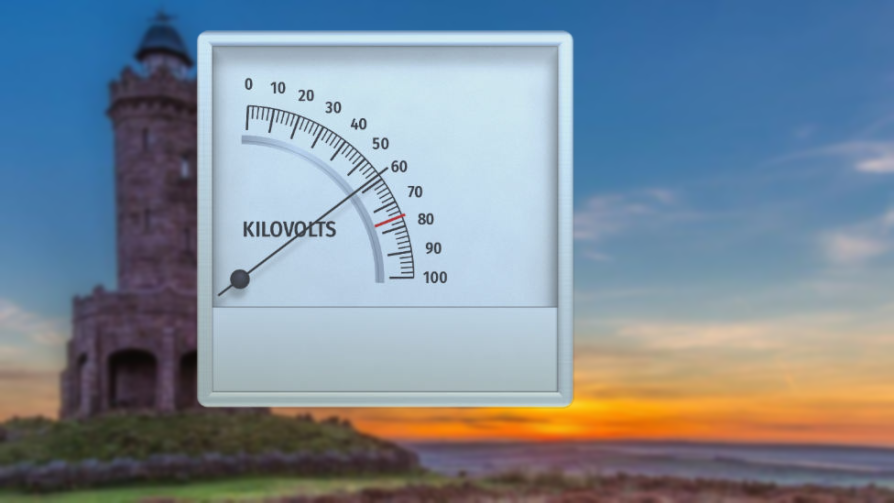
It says value=58 unit=kV
